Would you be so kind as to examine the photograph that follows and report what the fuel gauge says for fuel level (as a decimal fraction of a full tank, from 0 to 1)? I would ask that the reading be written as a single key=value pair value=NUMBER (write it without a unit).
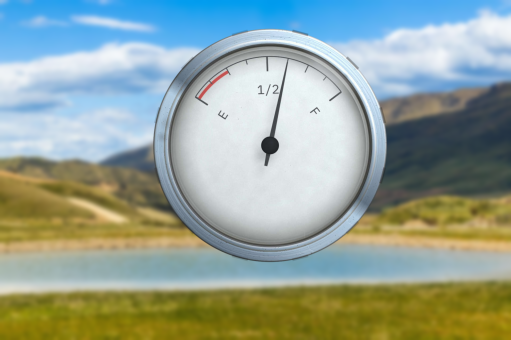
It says value=0.625
